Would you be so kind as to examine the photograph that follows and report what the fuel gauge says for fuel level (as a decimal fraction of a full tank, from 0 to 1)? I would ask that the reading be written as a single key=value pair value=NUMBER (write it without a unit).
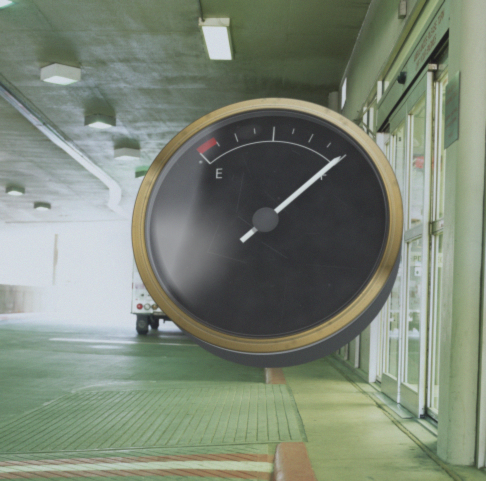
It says value=1
